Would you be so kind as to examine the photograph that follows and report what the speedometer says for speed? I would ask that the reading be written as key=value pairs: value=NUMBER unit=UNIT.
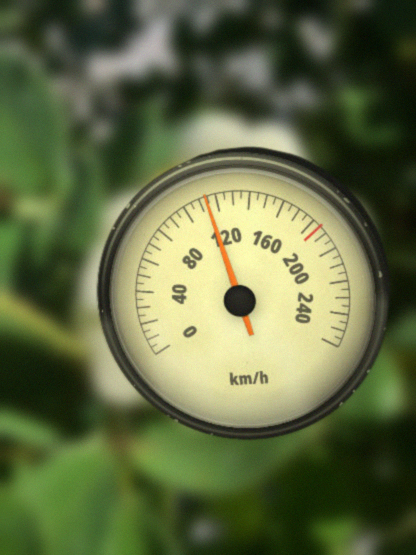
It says value=115 unit=km/h
